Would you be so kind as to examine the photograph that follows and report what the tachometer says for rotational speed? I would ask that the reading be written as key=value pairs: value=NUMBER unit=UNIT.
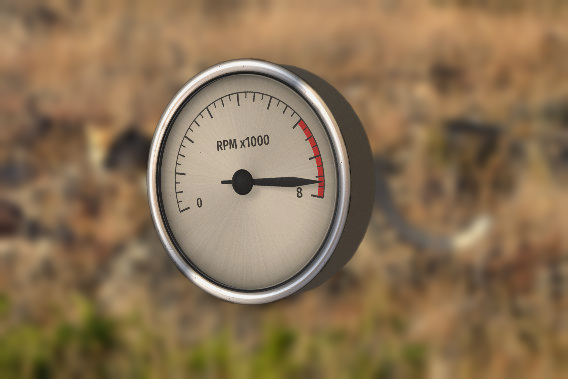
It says value=7625 unit=rpm
